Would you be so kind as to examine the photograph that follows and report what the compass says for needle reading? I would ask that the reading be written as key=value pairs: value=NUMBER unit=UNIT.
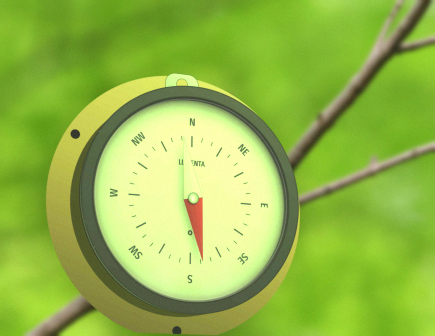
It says value=170 unit=°
